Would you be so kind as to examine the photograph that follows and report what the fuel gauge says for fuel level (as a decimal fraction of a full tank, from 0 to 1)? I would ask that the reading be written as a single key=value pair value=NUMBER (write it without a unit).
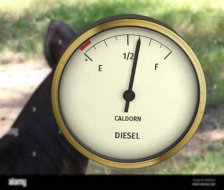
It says value=0.625
